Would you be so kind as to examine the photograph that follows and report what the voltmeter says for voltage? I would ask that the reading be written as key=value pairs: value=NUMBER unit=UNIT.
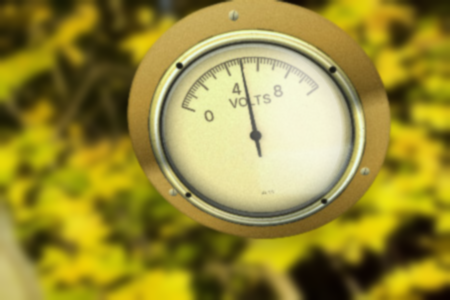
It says value=5 unit=V
